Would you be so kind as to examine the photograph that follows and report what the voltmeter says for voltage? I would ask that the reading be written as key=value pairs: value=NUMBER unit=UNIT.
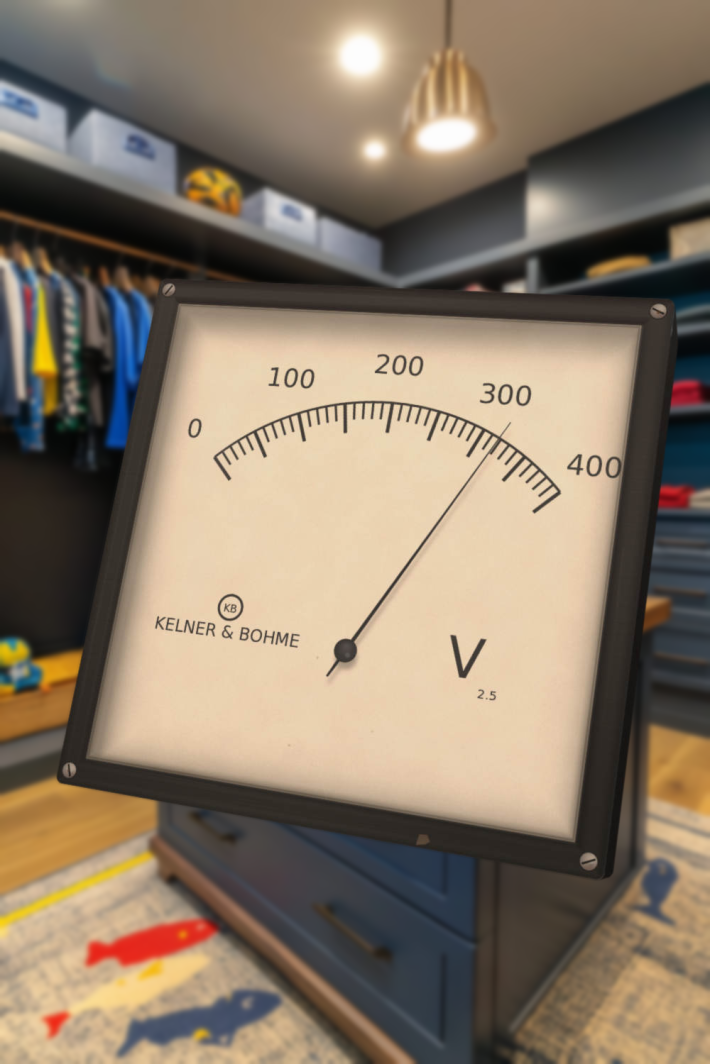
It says value=320 unit=V
